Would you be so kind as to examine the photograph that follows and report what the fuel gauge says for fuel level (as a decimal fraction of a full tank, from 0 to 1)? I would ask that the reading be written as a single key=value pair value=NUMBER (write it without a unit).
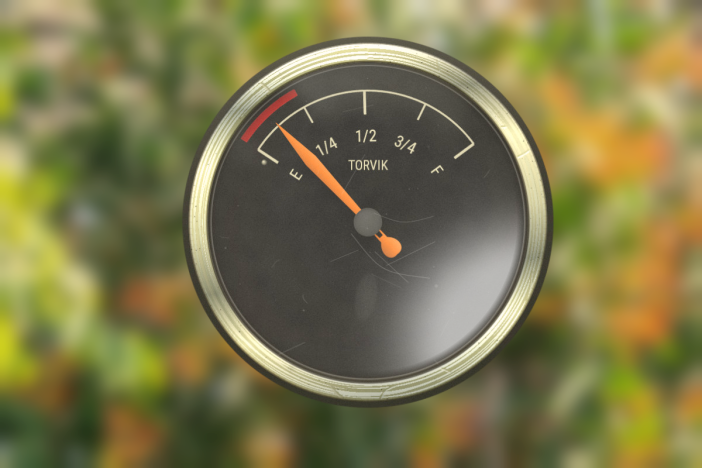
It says value=0.125
